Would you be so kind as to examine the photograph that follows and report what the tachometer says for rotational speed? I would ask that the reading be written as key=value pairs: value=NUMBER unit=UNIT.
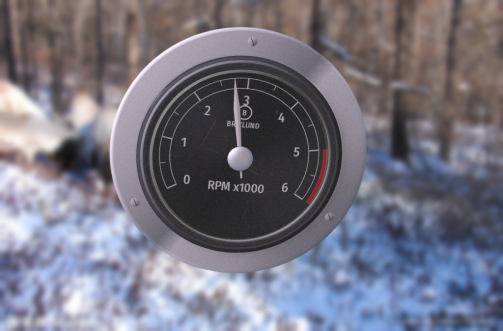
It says value=2750 unit=rpm
